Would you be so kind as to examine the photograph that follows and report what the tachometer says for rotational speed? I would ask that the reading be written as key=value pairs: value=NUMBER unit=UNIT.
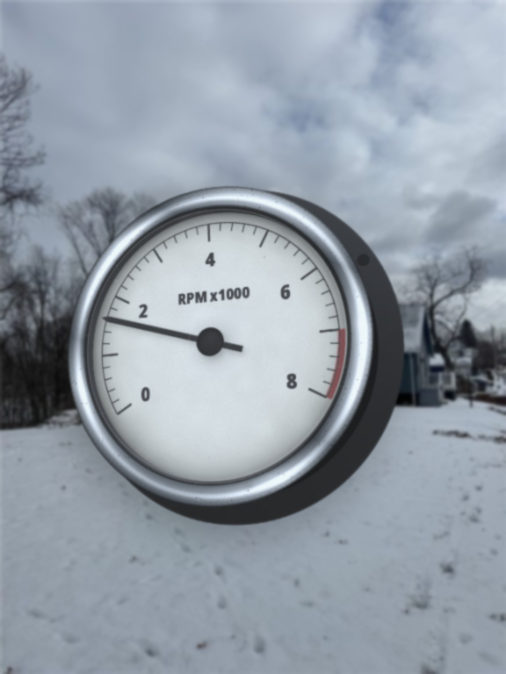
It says value=1600 unit=rpm
